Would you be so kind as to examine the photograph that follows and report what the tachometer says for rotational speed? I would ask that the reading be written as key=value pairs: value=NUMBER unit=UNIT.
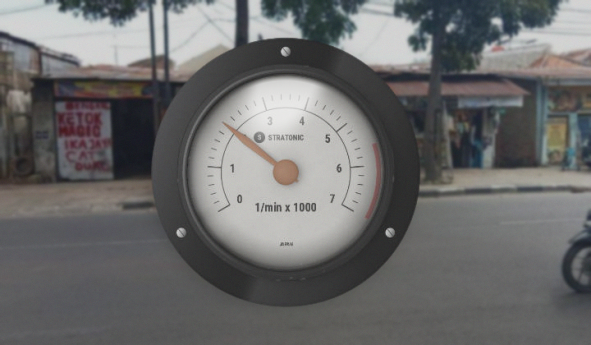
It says value=2000 unit=rpm
